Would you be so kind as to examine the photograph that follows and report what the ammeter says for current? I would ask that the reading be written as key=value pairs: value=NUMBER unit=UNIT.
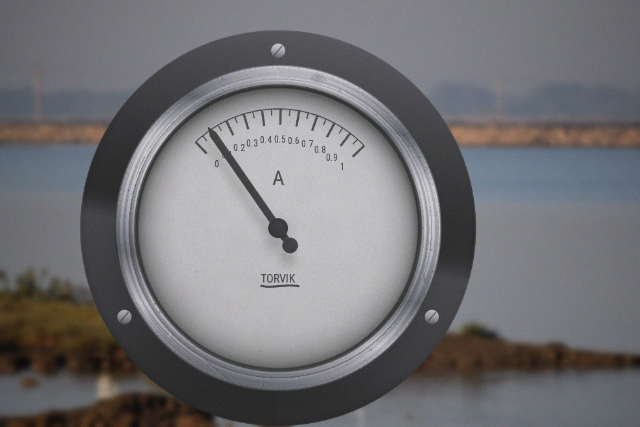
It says value=0.1 unit=A
